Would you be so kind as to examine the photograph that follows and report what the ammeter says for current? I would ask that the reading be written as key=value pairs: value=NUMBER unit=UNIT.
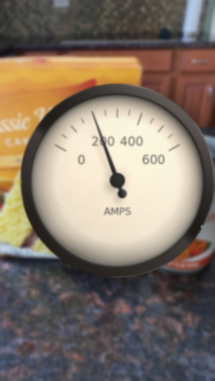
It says value=200 unit=A
